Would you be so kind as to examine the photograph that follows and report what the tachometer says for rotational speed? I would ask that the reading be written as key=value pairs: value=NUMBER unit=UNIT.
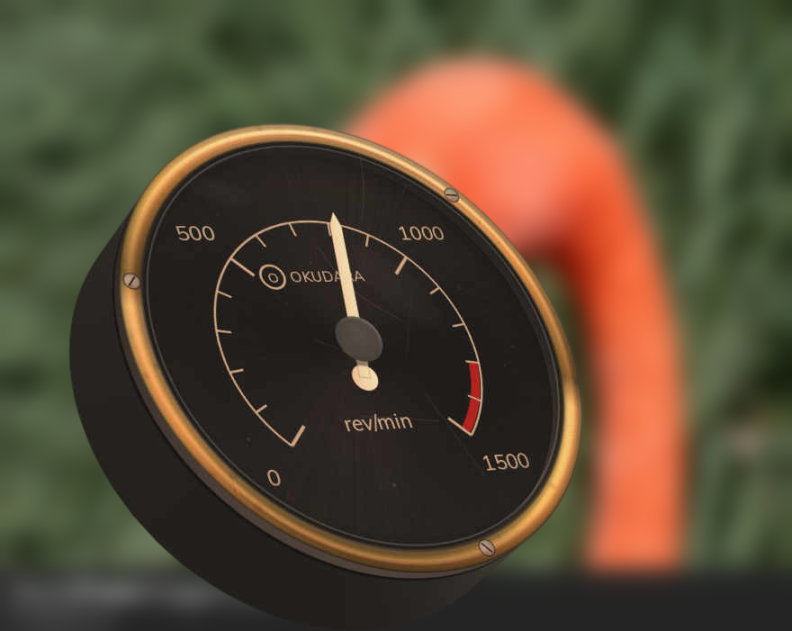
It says value=800 unit=rpm
